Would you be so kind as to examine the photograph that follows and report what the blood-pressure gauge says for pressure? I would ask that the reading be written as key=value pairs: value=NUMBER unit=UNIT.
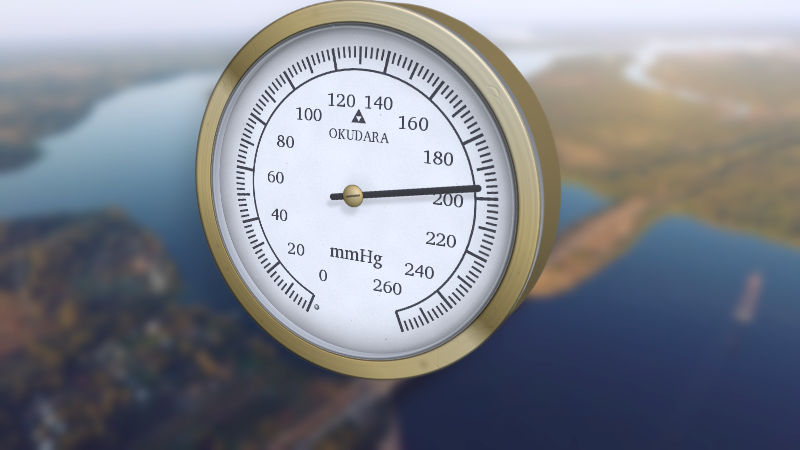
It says value=196 unit=mmHg
